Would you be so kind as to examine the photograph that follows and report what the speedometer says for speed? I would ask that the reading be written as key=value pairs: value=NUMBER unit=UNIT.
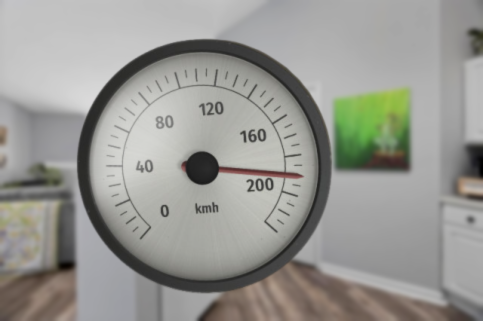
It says value=190 unit=km/h
